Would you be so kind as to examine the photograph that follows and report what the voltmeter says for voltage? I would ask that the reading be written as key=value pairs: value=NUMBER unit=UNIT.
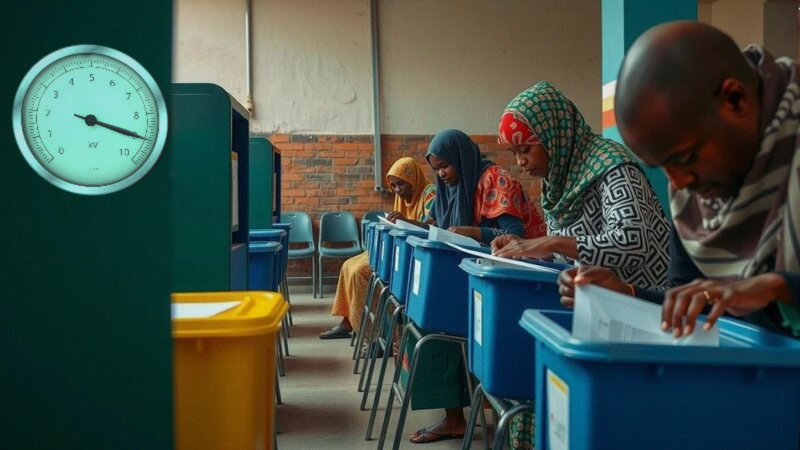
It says value=9 unit=kV
